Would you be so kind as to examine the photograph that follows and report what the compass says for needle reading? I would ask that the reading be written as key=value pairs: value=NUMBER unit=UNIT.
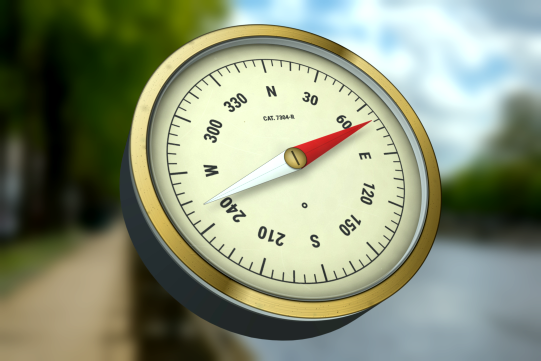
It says value=70 unit=°
